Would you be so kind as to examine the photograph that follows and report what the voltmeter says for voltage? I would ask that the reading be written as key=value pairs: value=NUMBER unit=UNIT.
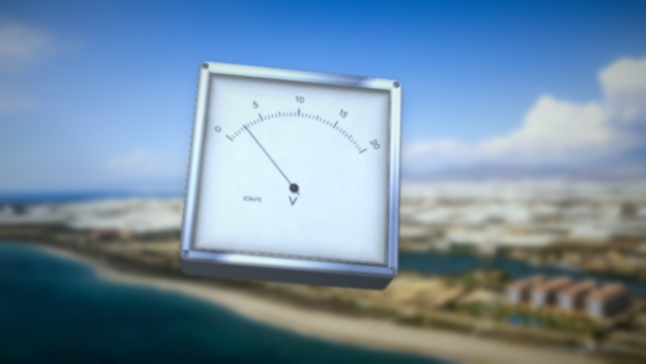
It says value=2.5 unit=V
